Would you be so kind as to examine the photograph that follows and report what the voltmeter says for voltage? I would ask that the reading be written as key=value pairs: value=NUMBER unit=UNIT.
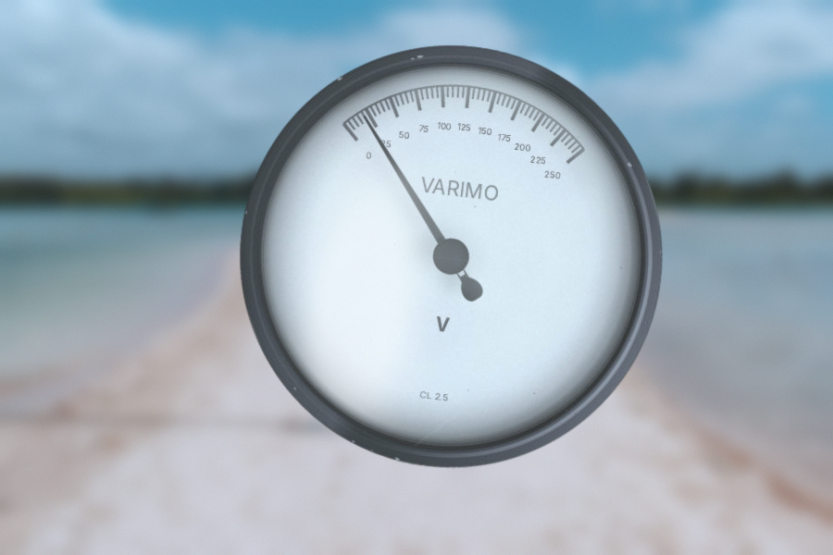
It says value=20 unit=V
